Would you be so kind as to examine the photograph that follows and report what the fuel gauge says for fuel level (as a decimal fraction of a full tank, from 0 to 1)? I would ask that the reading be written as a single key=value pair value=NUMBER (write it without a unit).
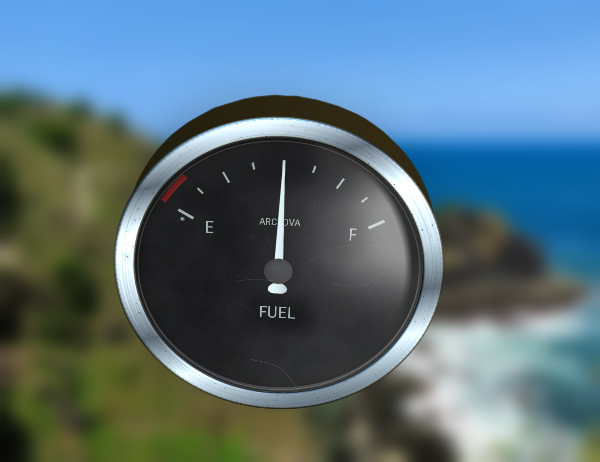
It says value=0.5
